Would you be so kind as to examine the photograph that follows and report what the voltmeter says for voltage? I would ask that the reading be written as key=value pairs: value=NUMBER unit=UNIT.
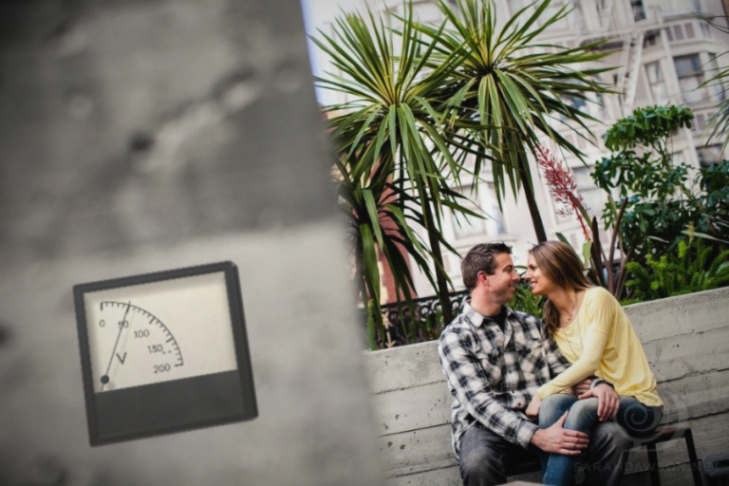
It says value=50 unit=V
